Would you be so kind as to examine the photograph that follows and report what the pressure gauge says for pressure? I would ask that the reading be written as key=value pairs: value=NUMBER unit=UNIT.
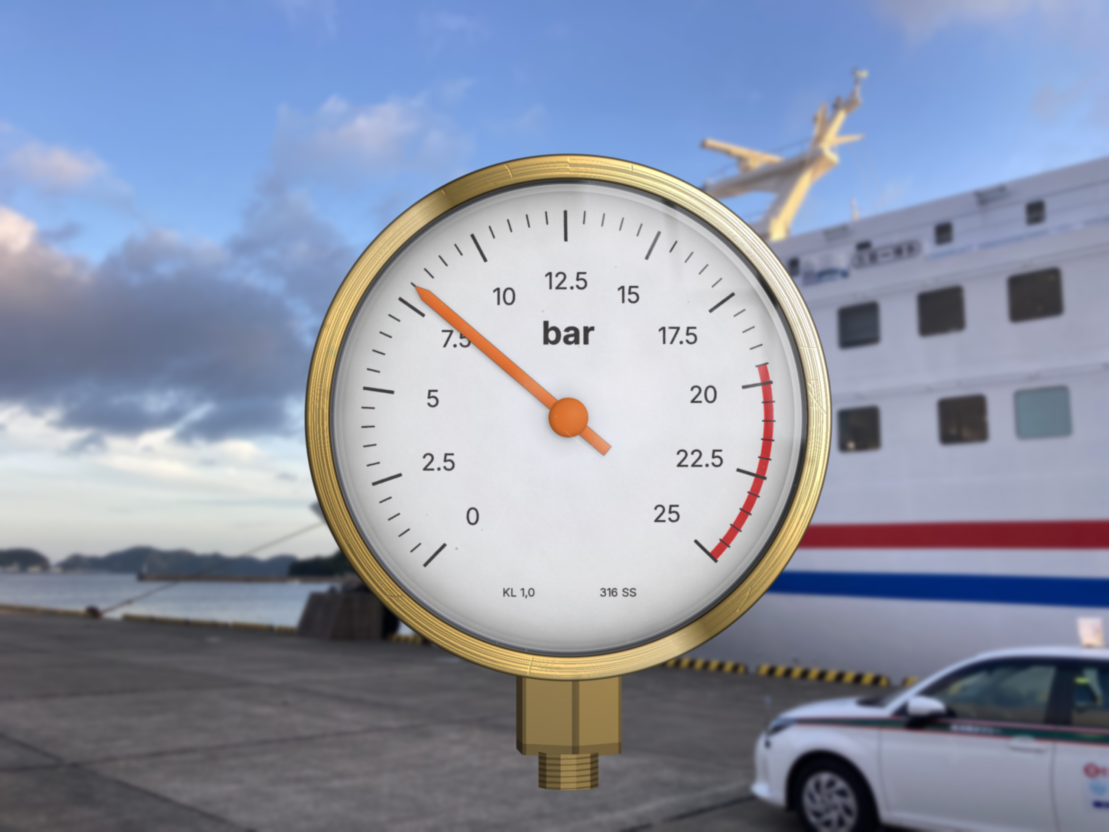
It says value=8 unit=bar
